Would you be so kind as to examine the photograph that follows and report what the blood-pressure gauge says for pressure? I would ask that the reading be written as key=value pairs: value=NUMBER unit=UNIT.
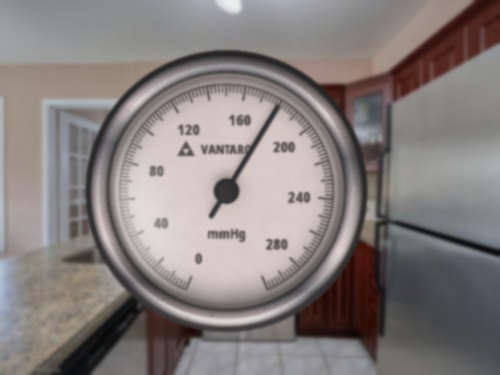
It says value=180 unit=mmHg
